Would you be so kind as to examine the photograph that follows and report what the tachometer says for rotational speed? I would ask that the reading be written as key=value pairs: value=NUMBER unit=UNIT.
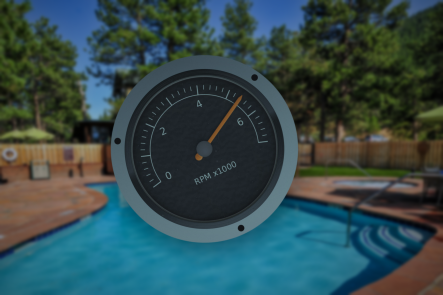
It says value=5400 unit=rpm
